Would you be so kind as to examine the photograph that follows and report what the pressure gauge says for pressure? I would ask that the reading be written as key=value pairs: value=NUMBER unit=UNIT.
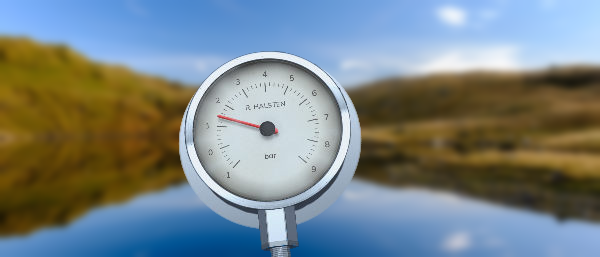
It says value=1.4 unit=bar
